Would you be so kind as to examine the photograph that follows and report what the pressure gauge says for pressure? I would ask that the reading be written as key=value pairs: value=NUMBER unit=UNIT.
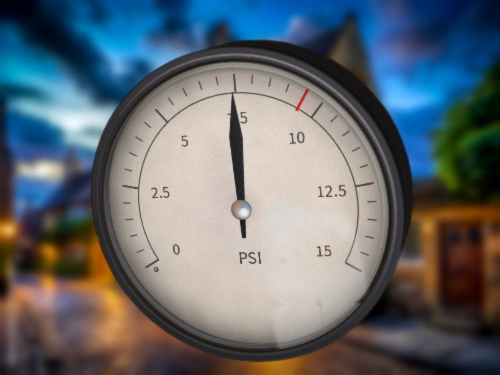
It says value=7.5 unit=psi
